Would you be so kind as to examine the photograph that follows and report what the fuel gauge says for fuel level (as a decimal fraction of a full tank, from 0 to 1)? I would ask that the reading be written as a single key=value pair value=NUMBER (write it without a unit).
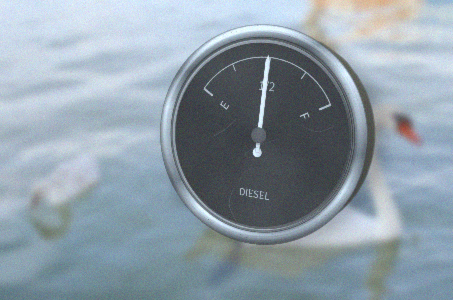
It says value=0.5
